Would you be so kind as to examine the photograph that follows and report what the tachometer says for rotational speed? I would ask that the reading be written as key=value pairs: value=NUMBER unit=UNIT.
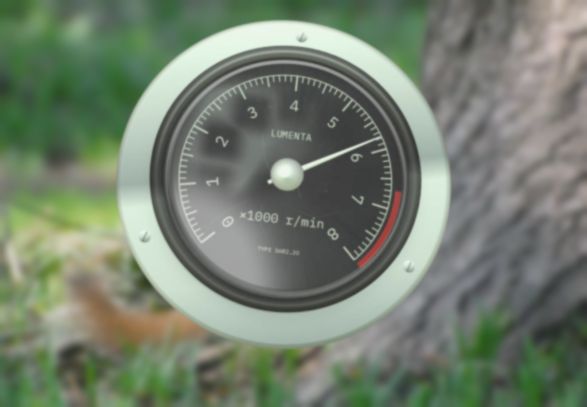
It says value=5800 unit=rpm
